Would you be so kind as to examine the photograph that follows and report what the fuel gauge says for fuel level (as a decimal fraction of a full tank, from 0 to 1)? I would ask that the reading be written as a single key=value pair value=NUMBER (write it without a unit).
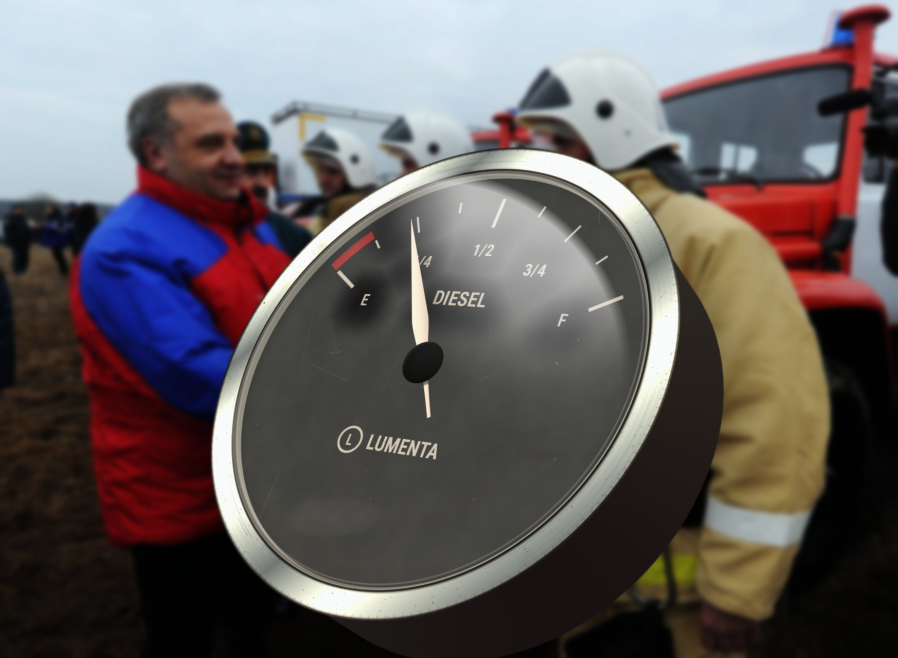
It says value=0.25
